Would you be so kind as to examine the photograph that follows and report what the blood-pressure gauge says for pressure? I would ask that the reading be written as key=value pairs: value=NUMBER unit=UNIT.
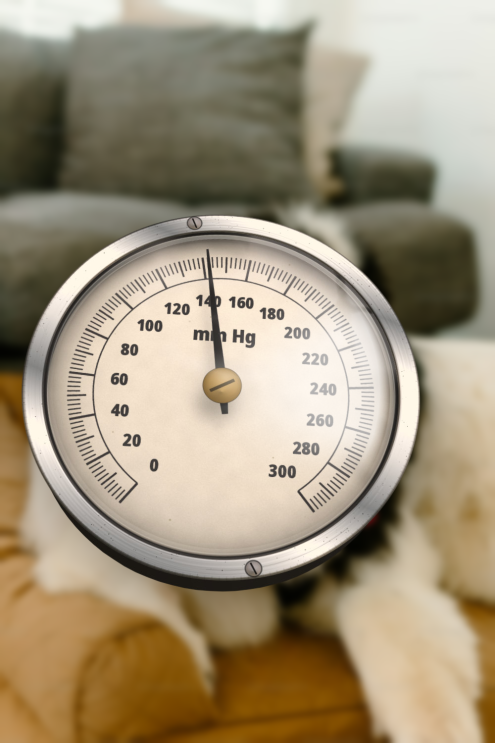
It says value=142 unit=mmHg
